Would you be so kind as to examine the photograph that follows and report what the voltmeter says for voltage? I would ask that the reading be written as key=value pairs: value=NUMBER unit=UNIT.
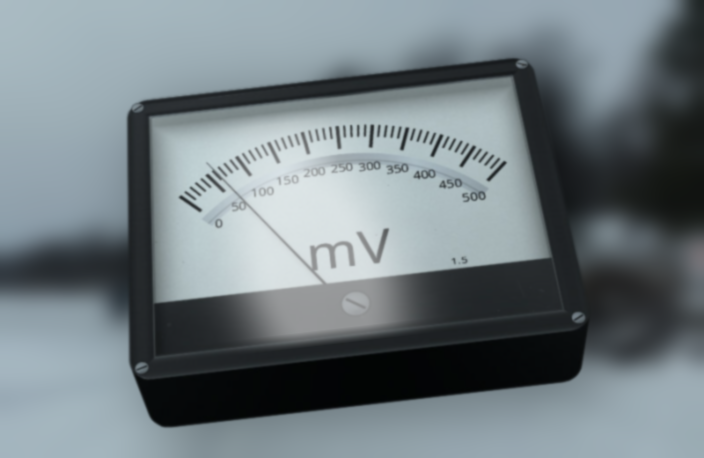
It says value=60 unit=mV
